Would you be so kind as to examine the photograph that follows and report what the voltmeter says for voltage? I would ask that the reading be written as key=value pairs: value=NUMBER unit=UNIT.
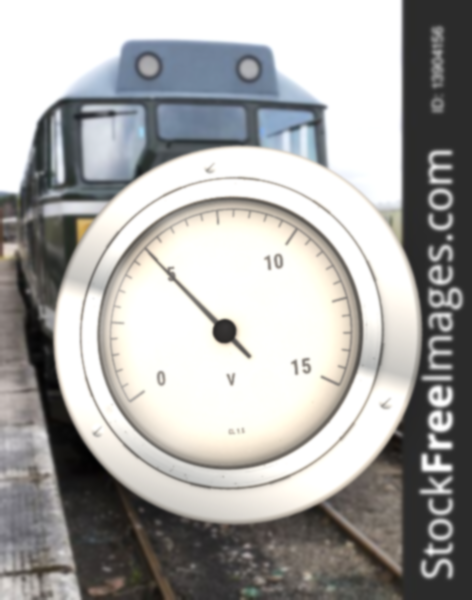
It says value=5 unit=V
